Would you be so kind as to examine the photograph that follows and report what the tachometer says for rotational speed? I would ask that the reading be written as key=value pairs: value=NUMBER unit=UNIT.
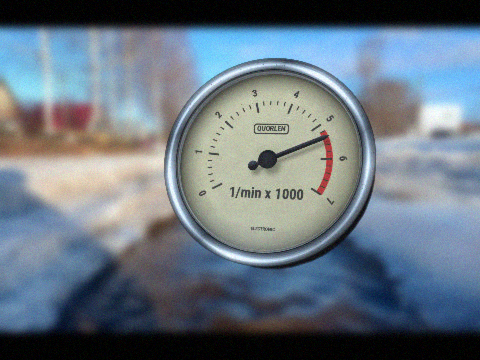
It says value=5400 unit=rpm
